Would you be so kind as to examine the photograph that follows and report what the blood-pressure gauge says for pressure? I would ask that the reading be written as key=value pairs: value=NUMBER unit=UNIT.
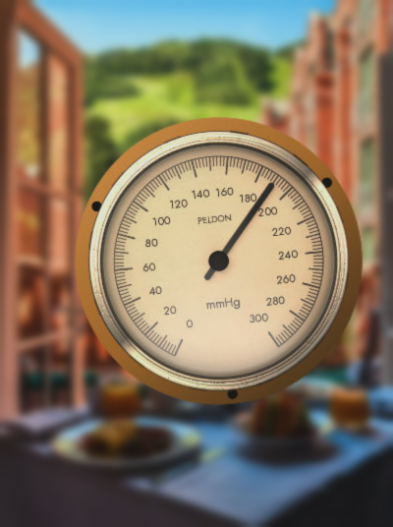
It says value=190 unit=mmHg
